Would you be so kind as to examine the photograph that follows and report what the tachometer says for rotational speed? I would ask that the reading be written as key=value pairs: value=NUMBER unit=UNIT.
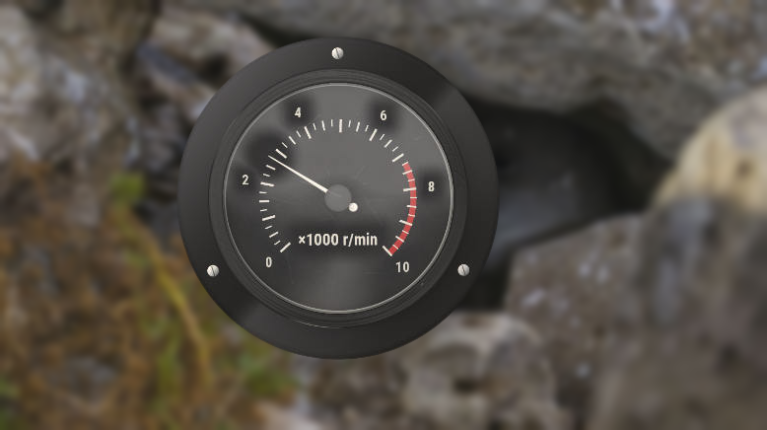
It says value=2750 unit=rpm
